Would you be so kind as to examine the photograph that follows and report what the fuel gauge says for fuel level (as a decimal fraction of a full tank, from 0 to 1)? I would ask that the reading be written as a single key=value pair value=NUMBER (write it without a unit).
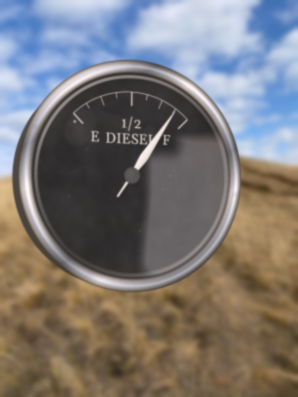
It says value=0.875
